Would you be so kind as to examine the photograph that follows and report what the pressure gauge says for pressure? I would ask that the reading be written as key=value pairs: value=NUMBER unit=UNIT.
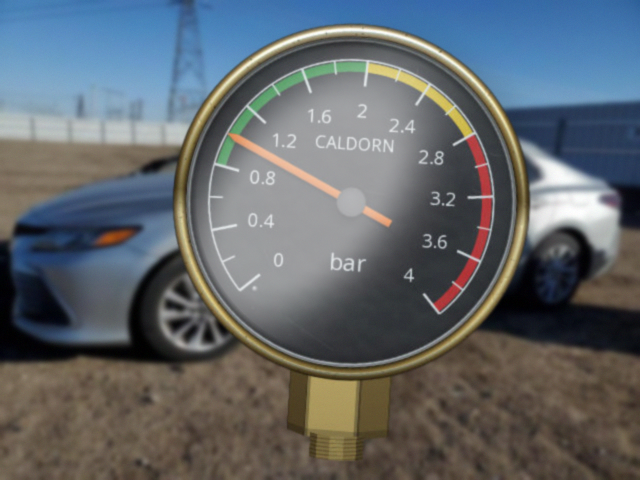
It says value=1 unit=bar
